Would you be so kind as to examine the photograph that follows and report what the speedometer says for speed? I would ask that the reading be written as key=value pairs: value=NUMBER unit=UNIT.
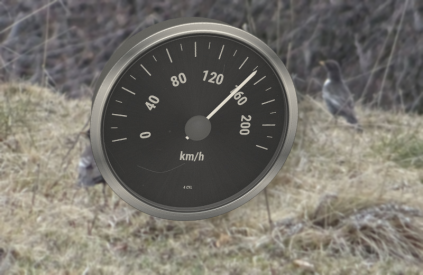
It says value=150 unit=km/h
